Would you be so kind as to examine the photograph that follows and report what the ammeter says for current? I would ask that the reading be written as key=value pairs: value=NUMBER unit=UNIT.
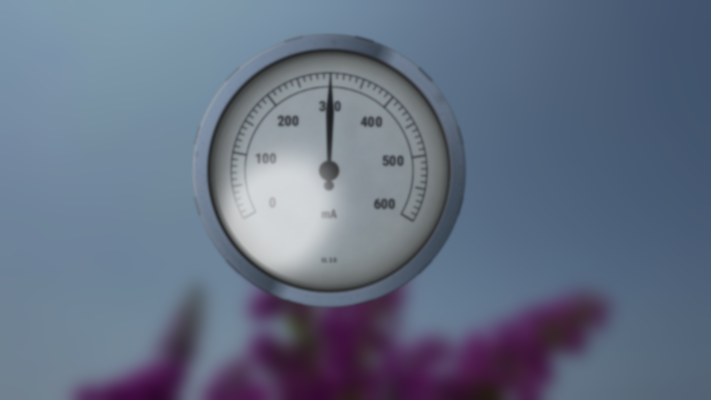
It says value=300 unit=mA
